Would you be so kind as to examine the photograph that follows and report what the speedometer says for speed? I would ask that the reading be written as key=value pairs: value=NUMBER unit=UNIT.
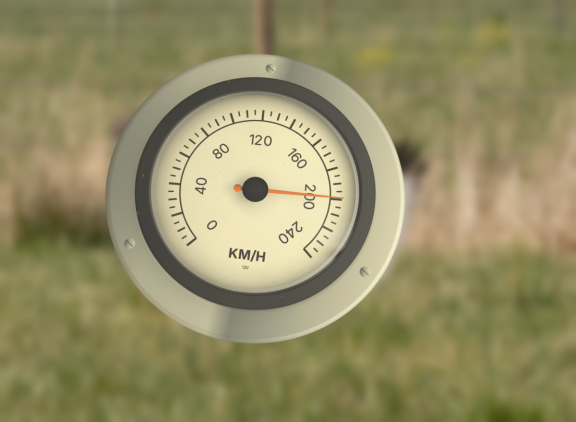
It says value=200 unit=km/h
